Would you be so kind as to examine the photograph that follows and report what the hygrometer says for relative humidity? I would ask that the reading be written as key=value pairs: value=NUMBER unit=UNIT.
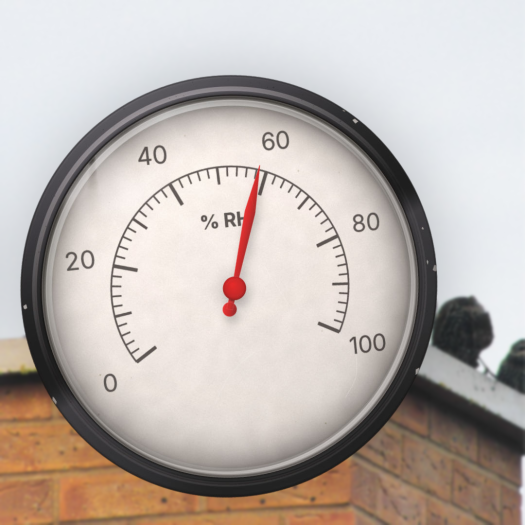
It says value=58 unit=%
